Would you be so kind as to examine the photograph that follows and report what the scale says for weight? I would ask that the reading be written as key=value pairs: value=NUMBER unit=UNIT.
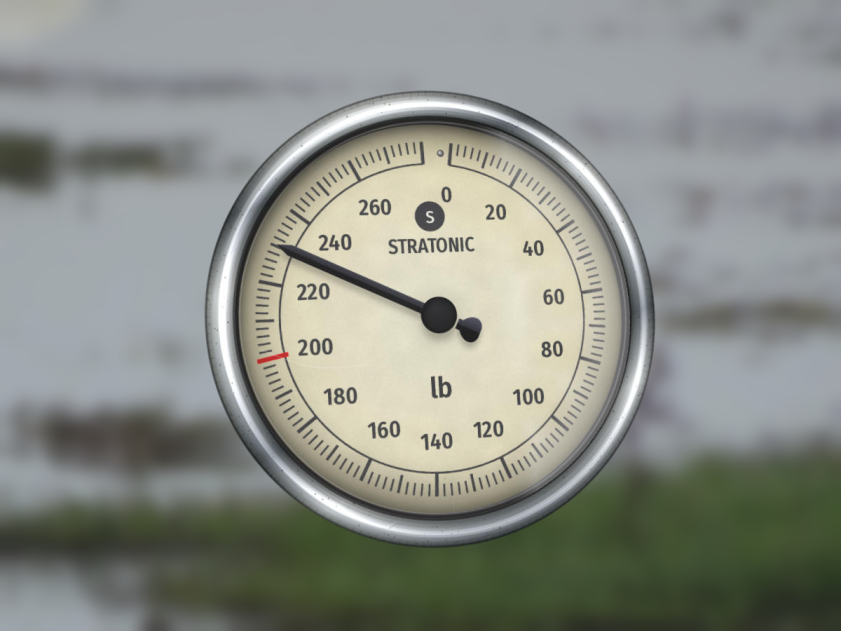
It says value=230 unit=lb
